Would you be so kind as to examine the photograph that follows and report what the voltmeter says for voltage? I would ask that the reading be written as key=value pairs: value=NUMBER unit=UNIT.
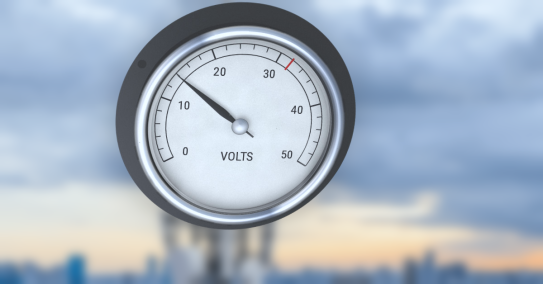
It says value=14 unit=V
